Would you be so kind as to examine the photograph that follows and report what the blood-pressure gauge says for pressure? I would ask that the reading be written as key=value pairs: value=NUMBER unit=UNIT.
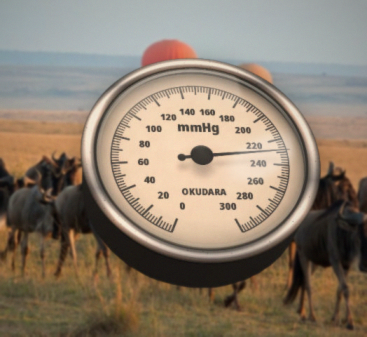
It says value=230 unit=mmHg
